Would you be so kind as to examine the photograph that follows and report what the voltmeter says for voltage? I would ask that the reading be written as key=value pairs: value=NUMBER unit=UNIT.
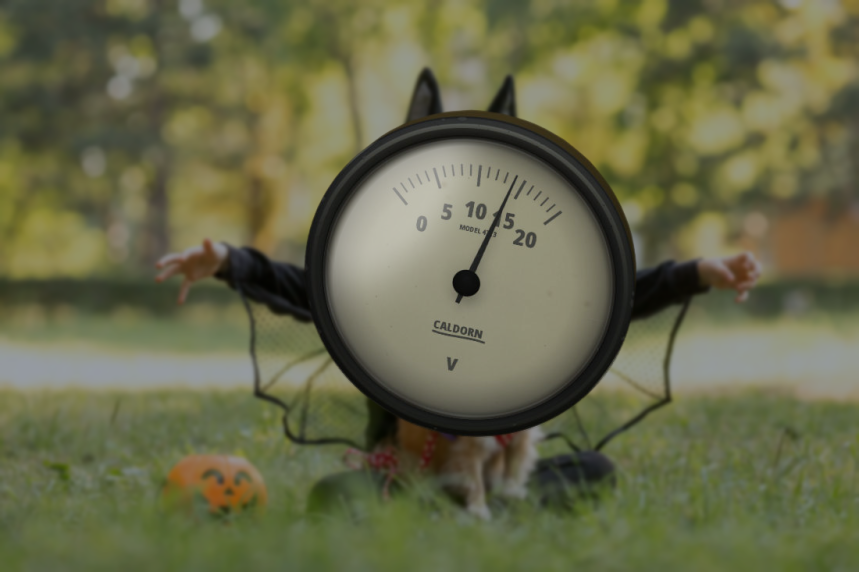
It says value=14 unit=V
